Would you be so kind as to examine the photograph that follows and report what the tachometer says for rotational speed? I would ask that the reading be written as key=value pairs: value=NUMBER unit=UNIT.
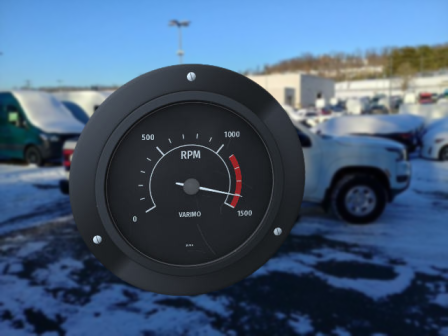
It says value=1400 unit=rpm
